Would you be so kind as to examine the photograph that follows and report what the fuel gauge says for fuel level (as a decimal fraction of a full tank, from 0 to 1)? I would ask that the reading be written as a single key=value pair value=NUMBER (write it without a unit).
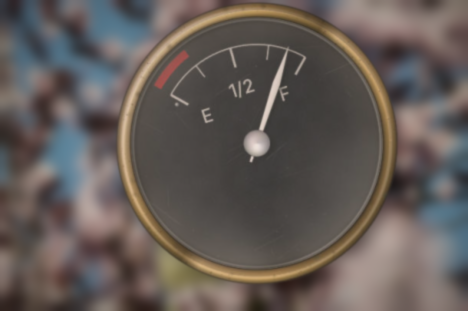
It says value=0.875
